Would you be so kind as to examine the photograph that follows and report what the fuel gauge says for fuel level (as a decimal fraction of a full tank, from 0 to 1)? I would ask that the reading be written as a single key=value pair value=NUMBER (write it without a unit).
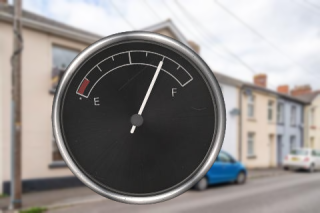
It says value=0.75
